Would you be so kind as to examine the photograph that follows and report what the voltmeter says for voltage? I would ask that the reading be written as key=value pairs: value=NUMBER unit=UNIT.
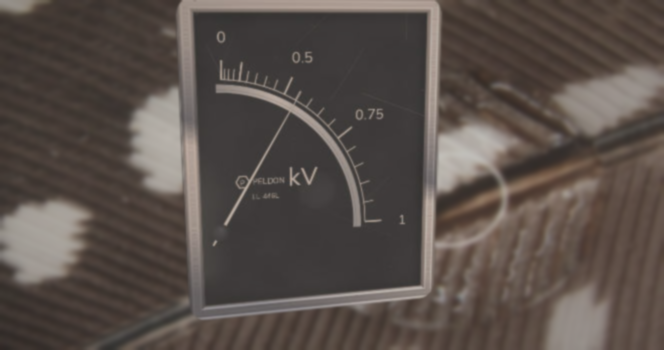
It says value=0.55 unit=kV
